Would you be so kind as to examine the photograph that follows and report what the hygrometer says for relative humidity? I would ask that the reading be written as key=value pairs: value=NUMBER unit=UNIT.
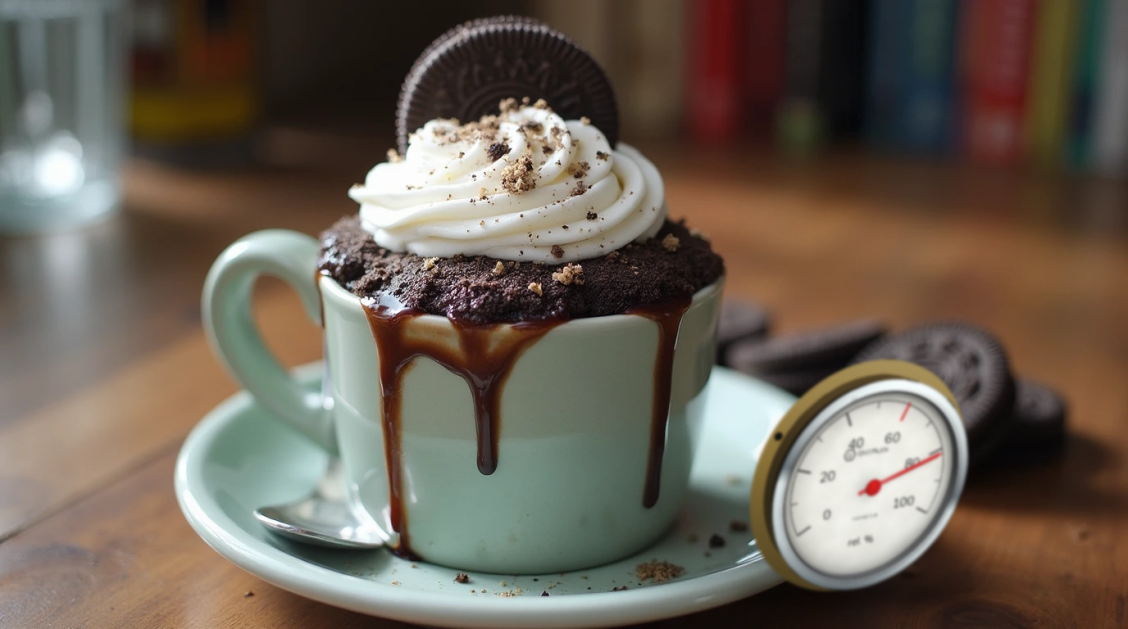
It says value=80 unit=%
